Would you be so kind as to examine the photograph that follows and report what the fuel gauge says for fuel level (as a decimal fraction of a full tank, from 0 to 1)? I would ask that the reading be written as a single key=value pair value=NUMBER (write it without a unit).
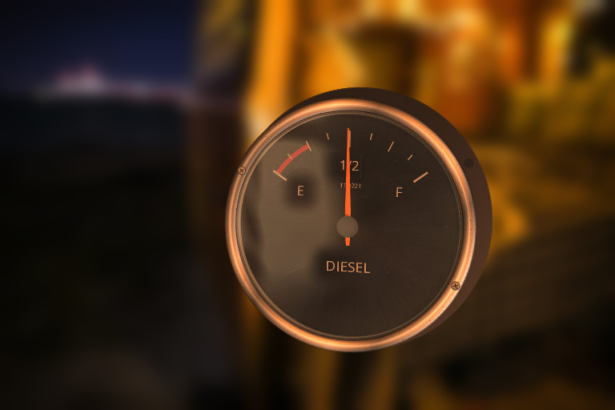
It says value=0.5
